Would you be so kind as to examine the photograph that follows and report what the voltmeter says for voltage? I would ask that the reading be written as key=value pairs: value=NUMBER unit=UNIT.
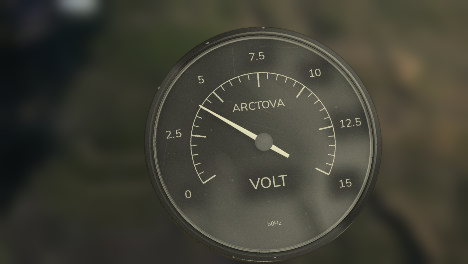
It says value=4 unit=V
